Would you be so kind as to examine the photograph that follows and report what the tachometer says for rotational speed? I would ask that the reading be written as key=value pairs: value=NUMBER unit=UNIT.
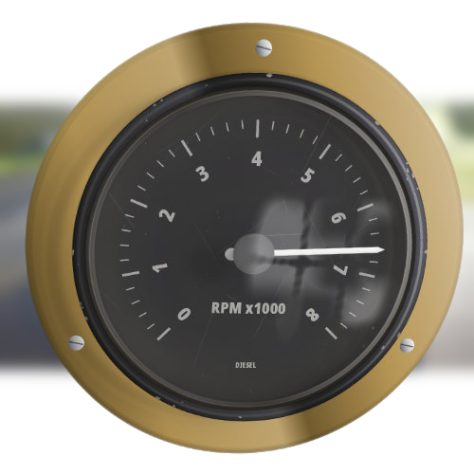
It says value=6600 unit=rpm
